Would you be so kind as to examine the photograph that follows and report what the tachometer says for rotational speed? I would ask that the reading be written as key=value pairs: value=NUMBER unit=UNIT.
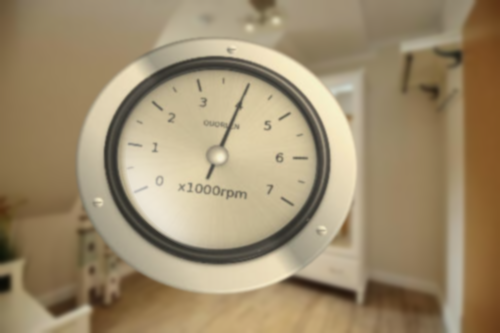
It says value=4000 unit=rpm
